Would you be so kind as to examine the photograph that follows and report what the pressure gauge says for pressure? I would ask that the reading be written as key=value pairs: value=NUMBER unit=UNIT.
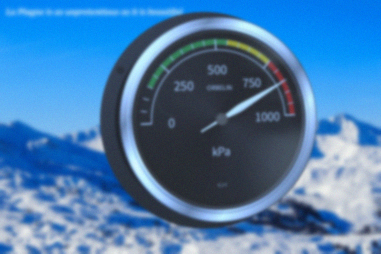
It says value=850 unit=kPa
